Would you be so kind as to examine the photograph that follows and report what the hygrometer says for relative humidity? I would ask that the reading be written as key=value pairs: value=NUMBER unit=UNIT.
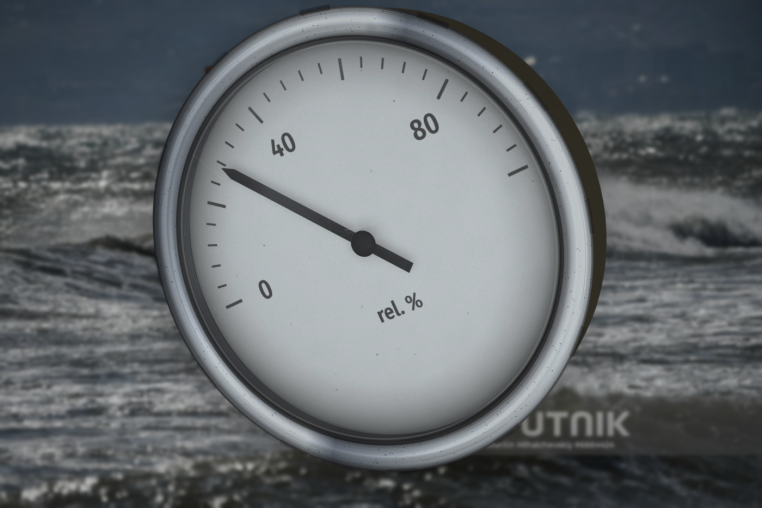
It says value=28 unit=%
